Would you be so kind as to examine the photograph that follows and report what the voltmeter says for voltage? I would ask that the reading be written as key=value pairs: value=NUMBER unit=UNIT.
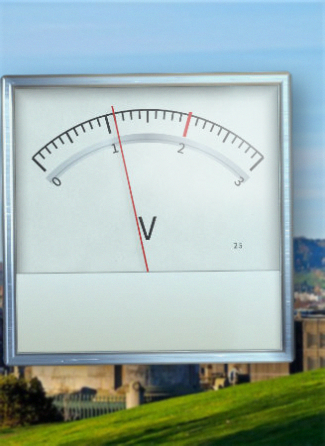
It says value=1.1 unit=V
